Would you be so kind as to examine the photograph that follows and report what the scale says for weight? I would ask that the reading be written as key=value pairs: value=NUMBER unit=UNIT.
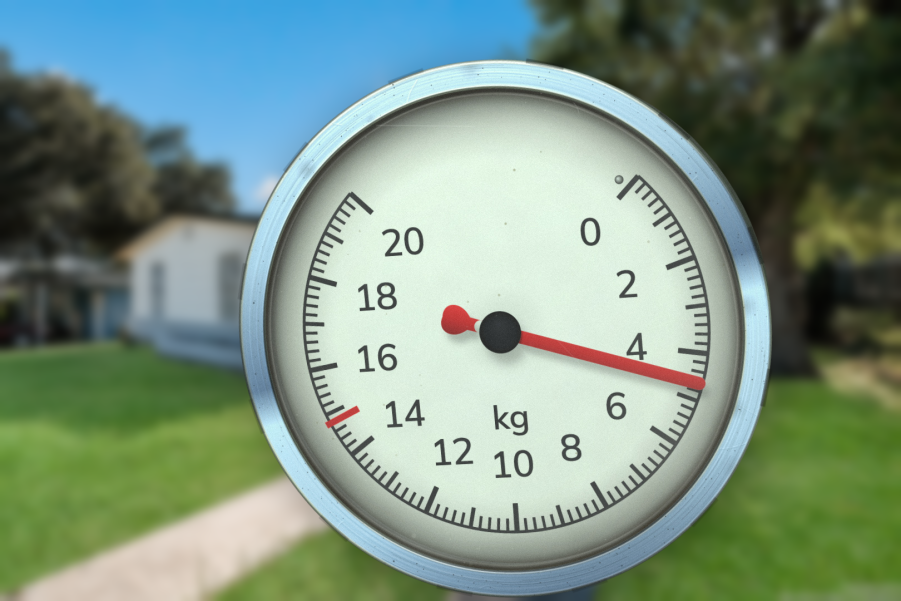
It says value=4.6 unit=kg
